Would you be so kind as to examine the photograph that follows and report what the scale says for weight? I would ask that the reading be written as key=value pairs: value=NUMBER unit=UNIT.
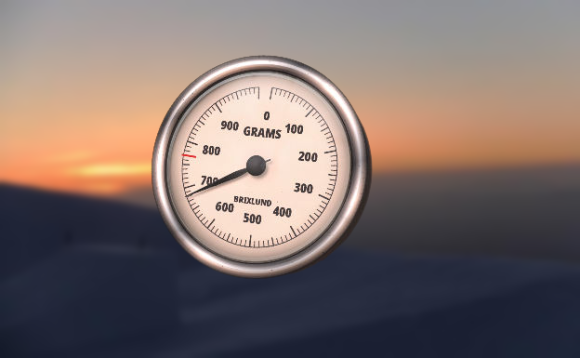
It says value=680 unit=g
